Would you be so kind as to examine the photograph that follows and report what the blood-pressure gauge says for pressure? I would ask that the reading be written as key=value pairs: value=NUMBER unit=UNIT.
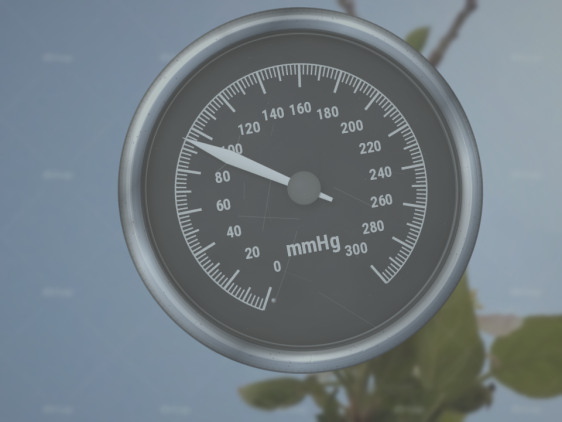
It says value=94 unit=mmHg
